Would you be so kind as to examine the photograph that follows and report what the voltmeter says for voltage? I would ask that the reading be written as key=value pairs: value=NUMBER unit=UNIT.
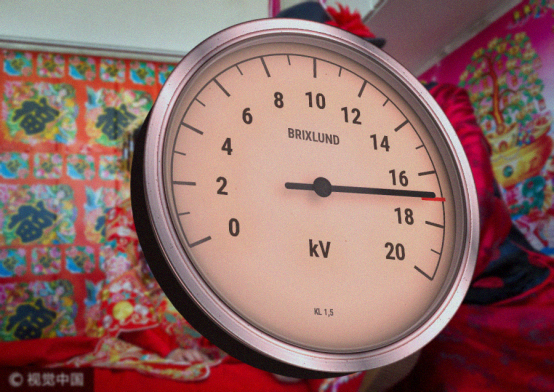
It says value=17 unit=kV
